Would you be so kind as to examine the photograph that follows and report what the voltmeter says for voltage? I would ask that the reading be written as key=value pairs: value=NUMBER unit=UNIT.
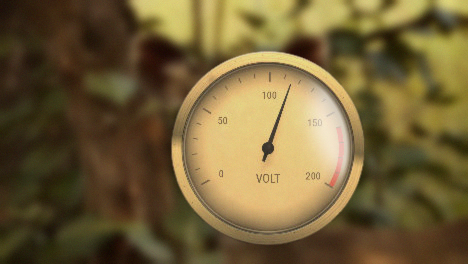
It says value=115 unit=V
